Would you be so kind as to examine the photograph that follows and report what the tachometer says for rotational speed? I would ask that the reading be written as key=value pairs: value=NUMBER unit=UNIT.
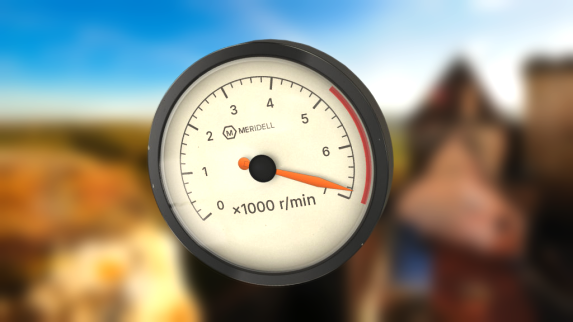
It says value=6800 unit=rpm
